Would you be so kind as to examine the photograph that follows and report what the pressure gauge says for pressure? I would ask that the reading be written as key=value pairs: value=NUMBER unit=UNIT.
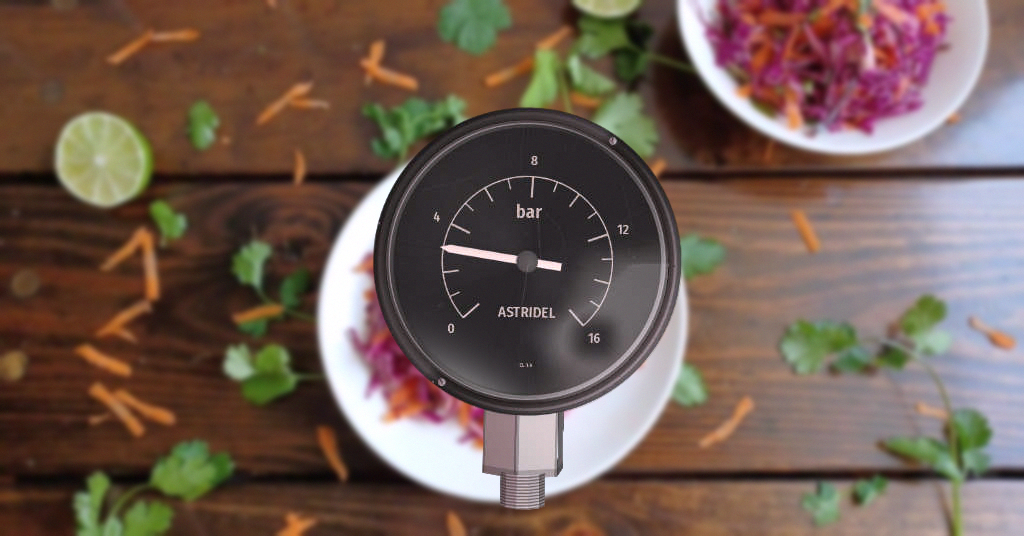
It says value=3 unit=bar
